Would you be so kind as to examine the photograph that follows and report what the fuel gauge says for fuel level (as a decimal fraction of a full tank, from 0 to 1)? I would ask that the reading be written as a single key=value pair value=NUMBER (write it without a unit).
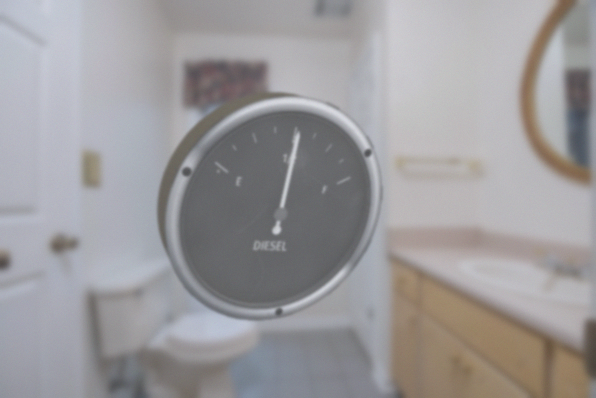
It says value=0.5
